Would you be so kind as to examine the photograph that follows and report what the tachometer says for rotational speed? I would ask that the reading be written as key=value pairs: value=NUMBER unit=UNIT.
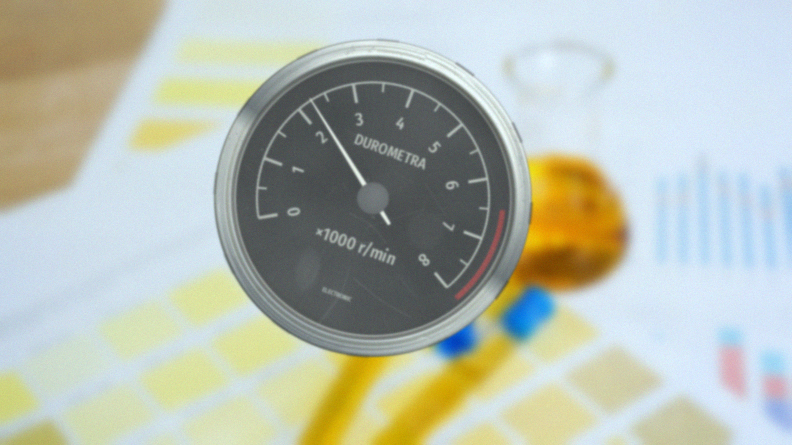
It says value=2250 unit=rpm
